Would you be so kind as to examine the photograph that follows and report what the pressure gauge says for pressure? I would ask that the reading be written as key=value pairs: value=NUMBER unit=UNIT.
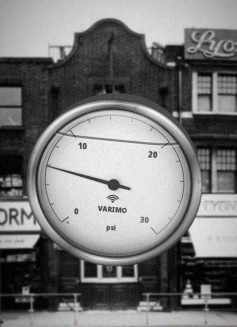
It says value=6 unit=psi
